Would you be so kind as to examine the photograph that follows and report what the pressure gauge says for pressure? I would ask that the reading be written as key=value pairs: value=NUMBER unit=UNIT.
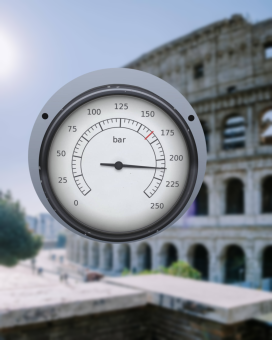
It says value=210 unit=bar
